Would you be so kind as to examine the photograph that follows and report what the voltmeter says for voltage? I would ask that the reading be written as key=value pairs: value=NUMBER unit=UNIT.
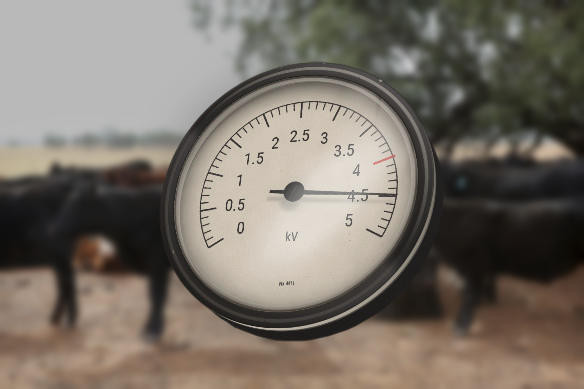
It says value=4.5 unit=kV
